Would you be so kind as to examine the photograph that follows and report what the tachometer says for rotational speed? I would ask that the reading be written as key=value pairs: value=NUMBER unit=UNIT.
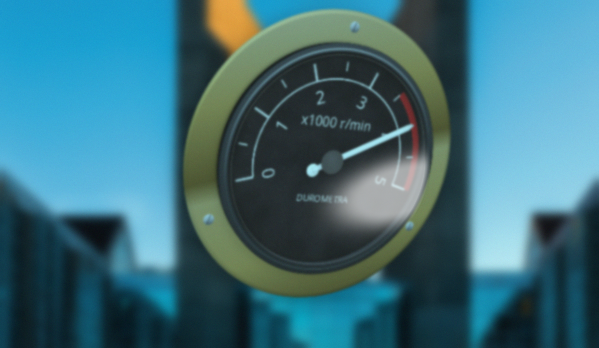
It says value=4000 unit=rpm
